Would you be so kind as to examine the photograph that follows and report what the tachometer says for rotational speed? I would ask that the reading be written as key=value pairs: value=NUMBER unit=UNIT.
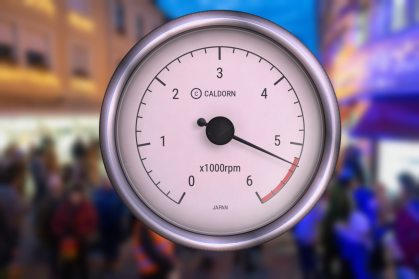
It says value=5300 unit=rpm
